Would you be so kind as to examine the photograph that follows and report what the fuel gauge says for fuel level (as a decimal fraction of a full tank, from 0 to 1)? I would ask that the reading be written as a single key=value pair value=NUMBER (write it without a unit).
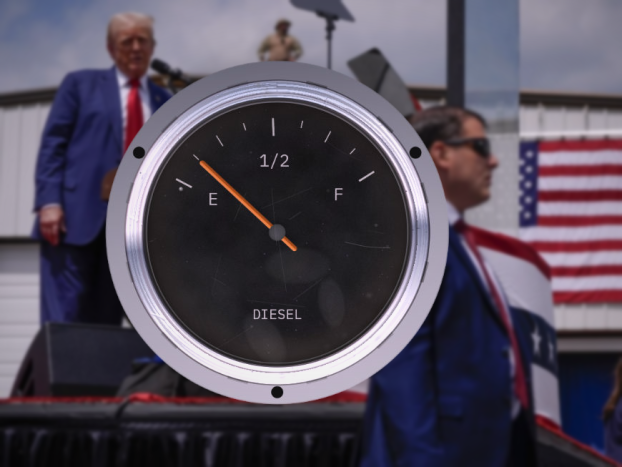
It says value=0.125
